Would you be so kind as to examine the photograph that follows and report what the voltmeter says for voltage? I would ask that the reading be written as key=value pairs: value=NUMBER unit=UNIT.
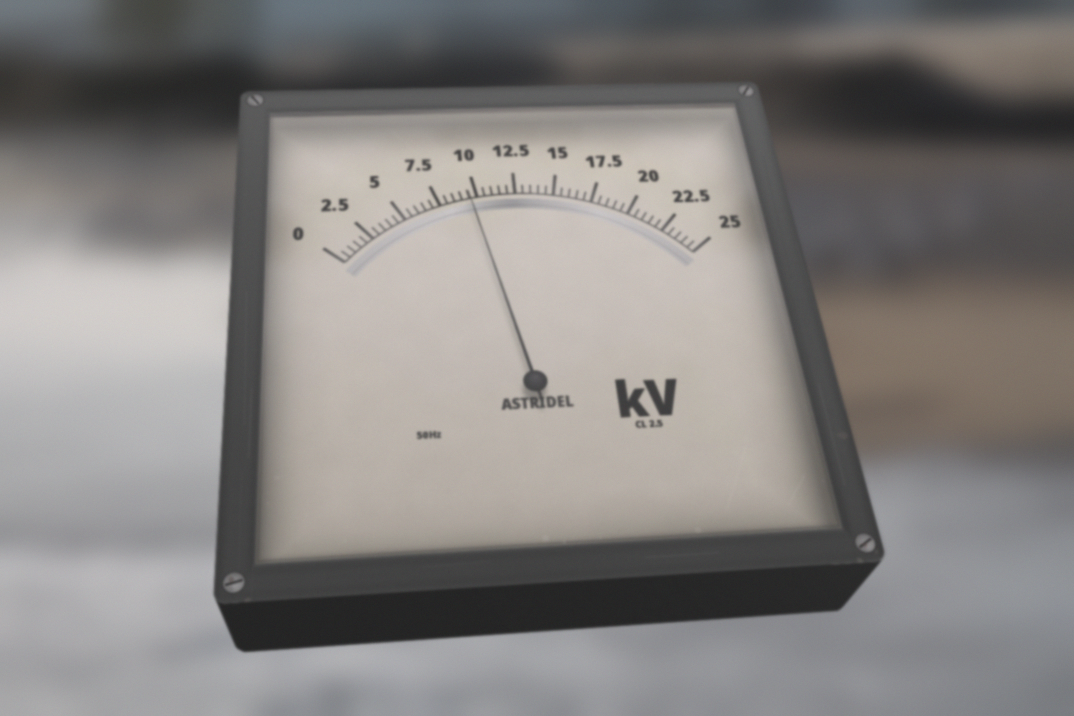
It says value=9.5 unit=kV
